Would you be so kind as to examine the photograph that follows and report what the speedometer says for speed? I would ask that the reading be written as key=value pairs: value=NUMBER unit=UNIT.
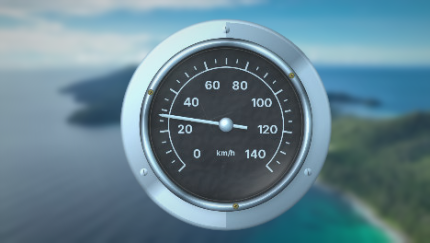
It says value=27.5 unit=km/h
